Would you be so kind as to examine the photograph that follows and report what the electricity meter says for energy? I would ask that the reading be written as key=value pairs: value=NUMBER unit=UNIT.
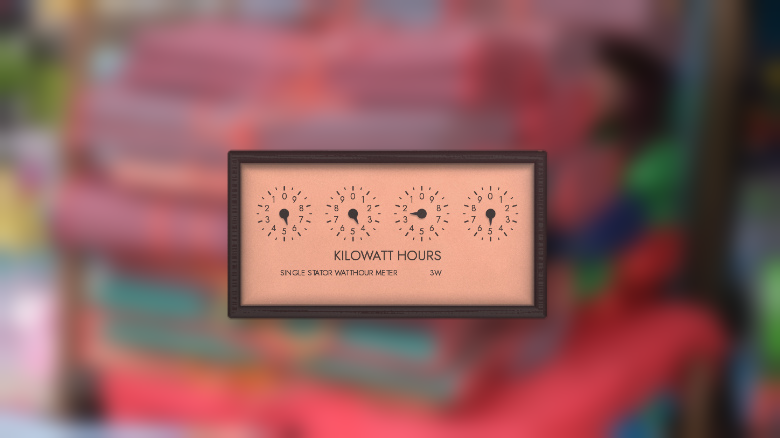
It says value=5425 unit=kWh
